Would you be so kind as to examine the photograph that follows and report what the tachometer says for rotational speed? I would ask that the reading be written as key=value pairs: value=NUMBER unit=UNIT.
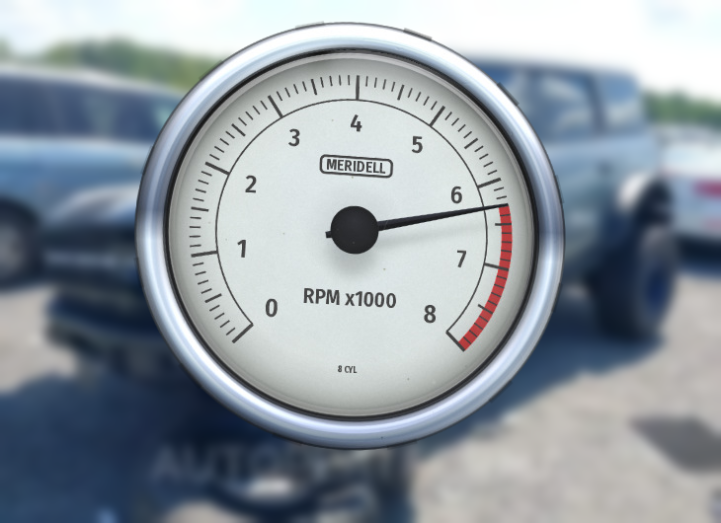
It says value=6300 unit=rpm
